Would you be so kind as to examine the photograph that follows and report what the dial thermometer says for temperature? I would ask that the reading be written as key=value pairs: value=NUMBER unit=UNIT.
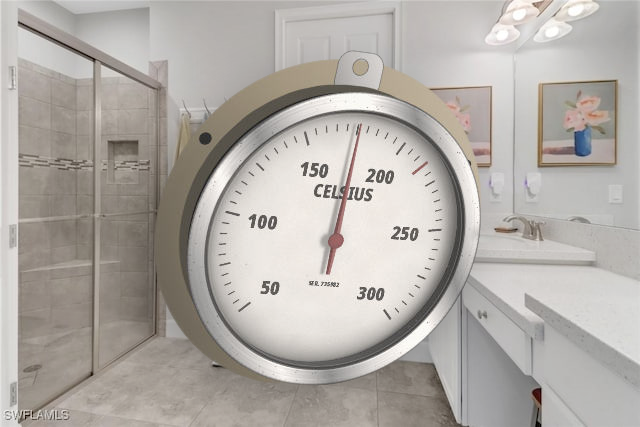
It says value=175 unit=°C
